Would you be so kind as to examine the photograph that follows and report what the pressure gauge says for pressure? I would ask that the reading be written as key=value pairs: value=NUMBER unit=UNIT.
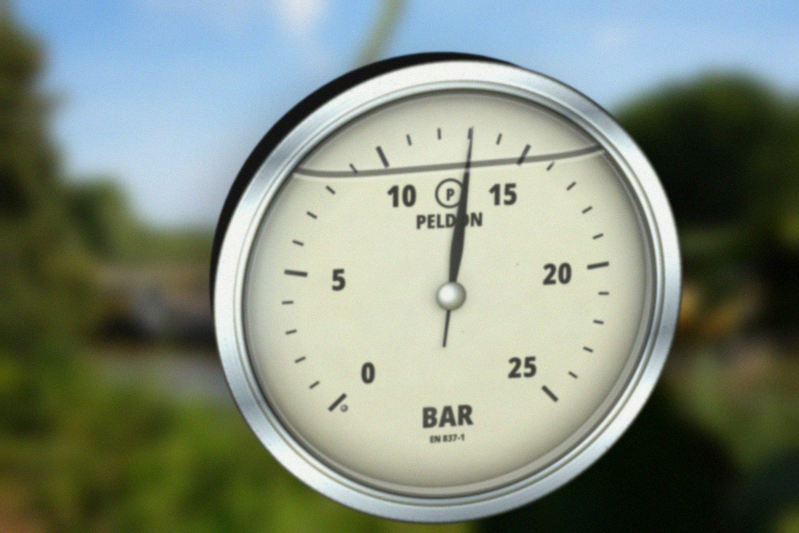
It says value=13 unit=bar
